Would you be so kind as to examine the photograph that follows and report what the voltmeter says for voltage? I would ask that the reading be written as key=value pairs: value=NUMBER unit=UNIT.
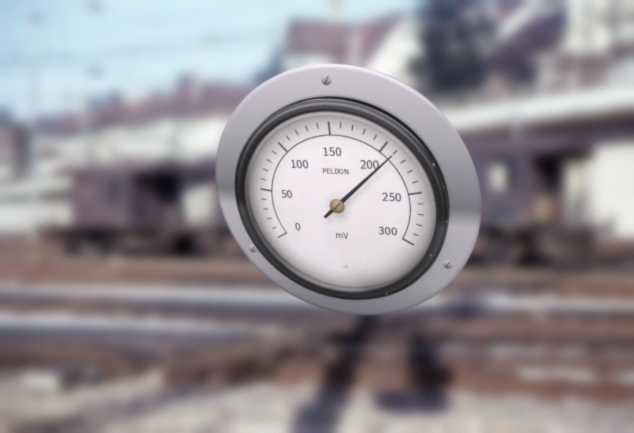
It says value=210 unit=mV
